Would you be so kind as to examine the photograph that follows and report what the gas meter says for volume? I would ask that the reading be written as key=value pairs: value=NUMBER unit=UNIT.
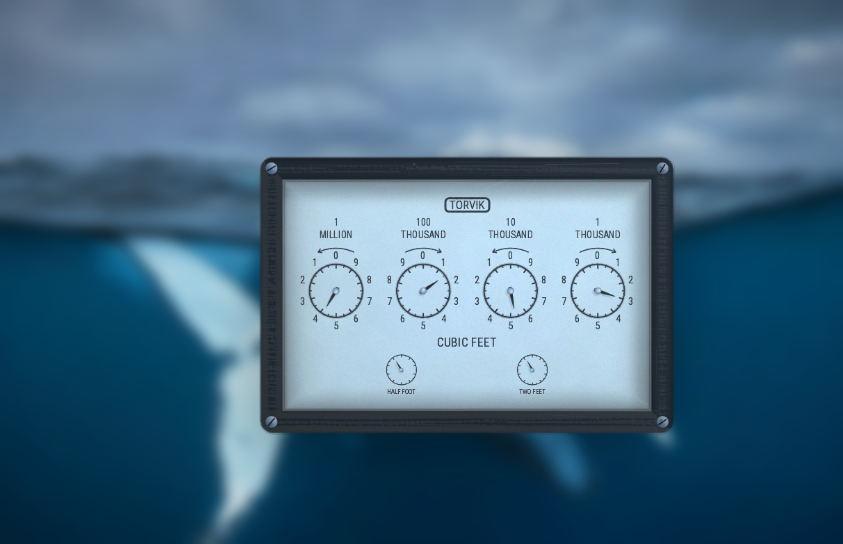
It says value=415300 unit=ft³
